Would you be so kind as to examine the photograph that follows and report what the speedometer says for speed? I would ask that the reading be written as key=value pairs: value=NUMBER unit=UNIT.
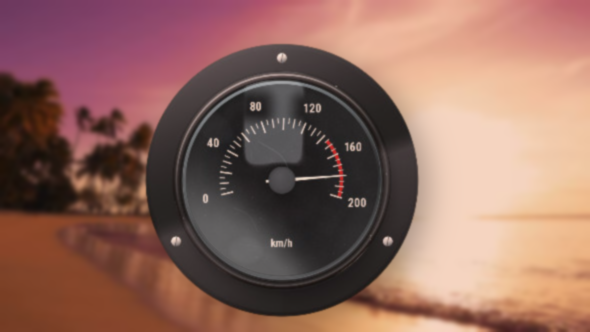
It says value=180 unit=km/h
